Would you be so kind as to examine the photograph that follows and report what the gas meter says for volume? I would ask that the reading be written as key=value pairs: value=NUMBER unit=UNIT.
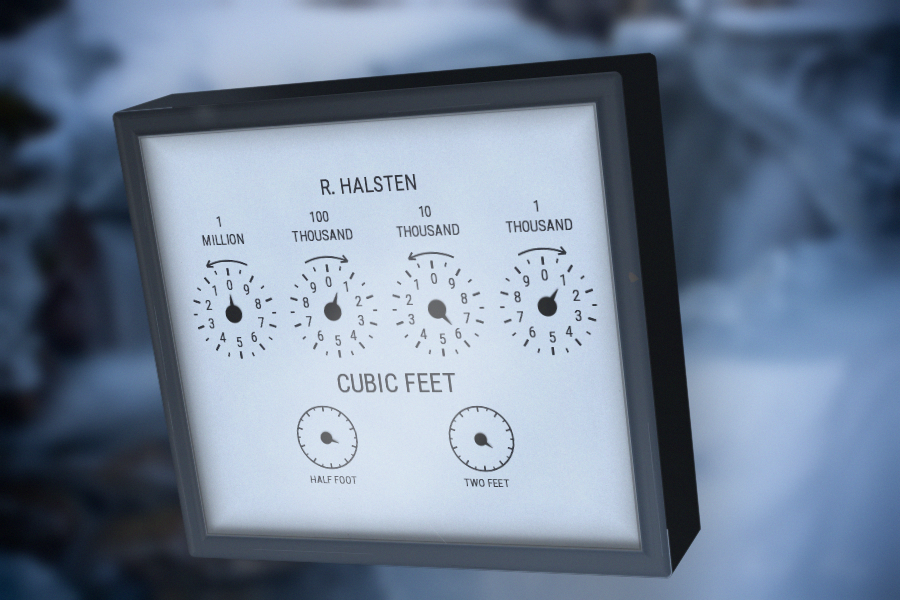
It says value=6100 unit=ft³
